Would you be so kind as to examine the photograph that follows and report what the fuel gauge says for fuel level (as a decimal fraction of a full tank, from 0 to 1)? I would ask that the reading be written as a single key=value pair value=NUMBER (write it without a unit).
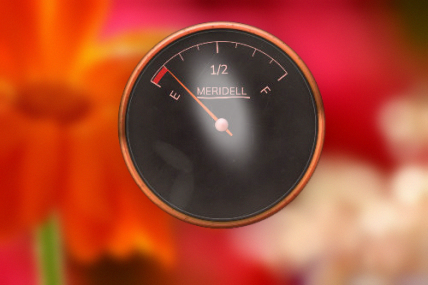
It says value=0.125
